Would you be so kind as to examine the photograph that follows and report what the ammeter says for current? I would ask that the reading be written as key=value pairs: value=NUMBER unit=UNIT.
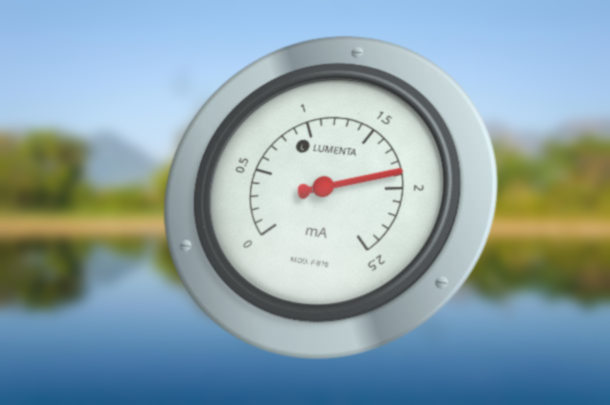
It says value=1.9 unit=mA
